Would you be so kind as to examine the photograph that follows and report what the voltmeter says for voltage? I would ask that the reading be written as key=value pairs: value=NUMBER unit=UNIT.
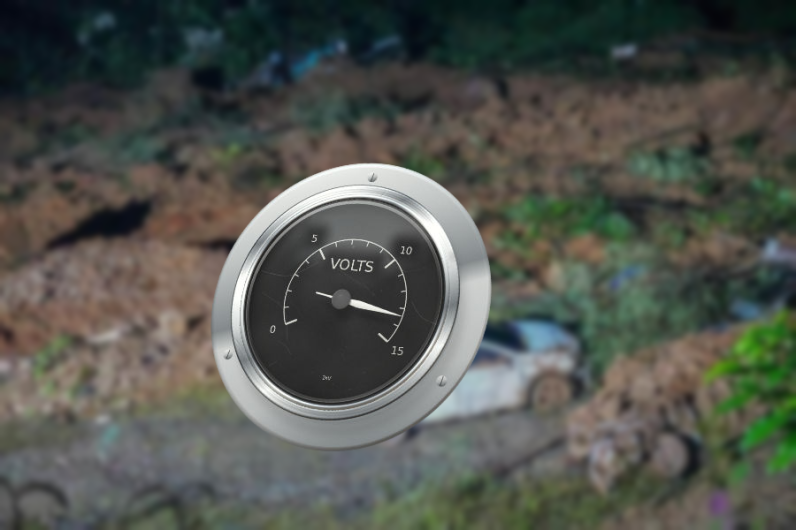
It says value=13.5 unit=V
